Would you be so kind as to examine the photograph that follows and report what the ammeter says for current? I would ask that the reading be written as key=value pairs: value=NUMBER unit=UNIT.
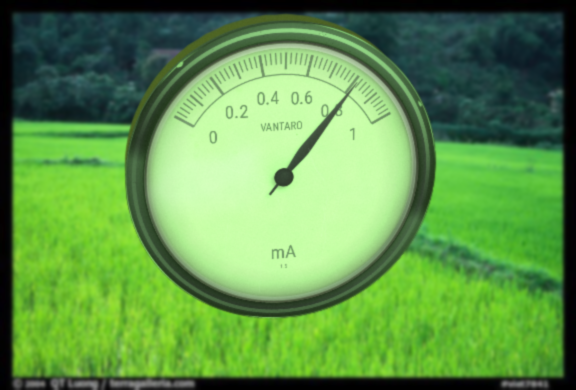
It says value=0.8 unit=mA
